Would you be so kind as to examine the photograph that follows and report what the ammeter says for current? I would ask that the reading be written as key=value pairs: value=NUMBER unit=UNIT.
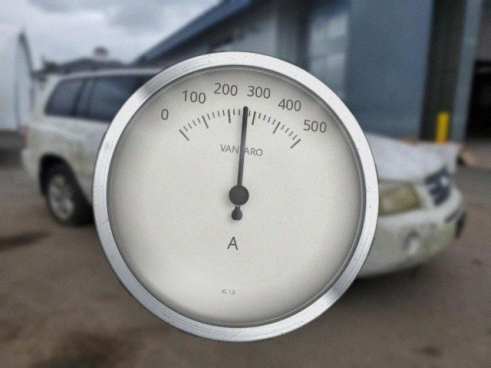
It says value=260 unit=A
